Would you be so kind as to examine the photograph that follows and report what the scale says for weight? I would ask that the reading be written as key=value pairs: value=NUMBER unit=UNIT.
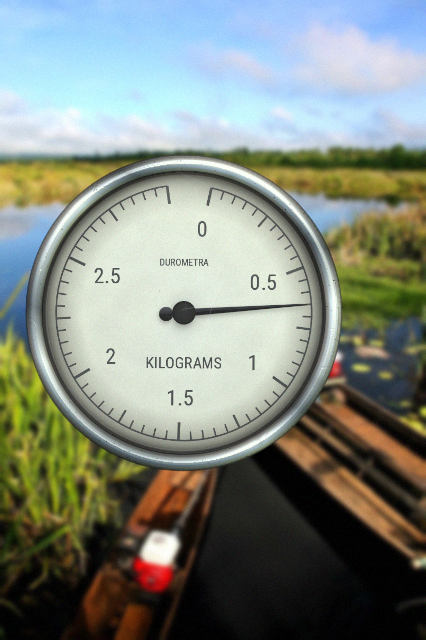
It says value=0.65 unit=kg
